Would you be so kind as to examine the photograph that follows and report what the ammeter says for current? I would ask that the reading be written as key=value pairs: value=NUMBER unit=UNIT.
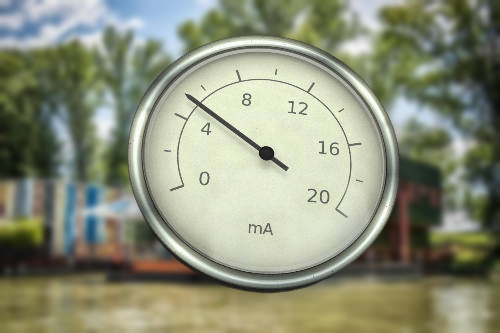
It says value=5 unit=mA
